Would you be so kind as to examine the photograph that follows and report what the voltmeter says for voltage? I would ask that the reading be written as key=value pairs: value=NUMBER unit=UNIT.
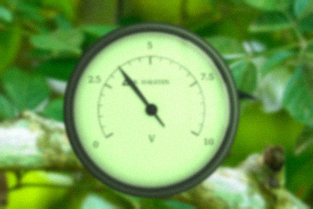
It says value=3.5 unit=V
